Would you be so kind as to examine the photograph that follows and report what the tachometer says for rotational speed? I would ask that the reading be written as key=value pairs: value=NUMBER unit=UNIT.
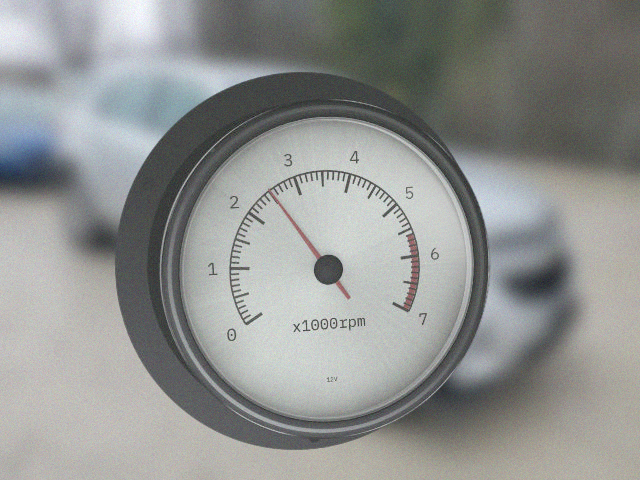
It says value=2500 unit=rpm
